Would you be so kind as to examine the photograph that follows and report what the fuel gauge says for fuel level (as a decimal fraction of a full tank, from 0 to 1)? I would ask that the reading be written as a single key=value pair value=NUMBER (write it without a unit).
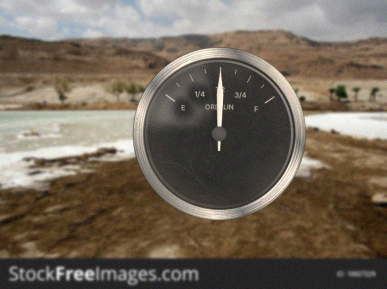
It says value=0.5
